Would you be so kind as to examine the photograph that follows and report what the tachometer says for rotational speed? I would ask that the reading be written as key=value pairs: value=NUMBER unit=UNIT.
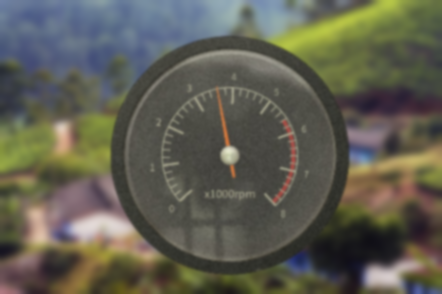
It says value=3600 unit=rpm
